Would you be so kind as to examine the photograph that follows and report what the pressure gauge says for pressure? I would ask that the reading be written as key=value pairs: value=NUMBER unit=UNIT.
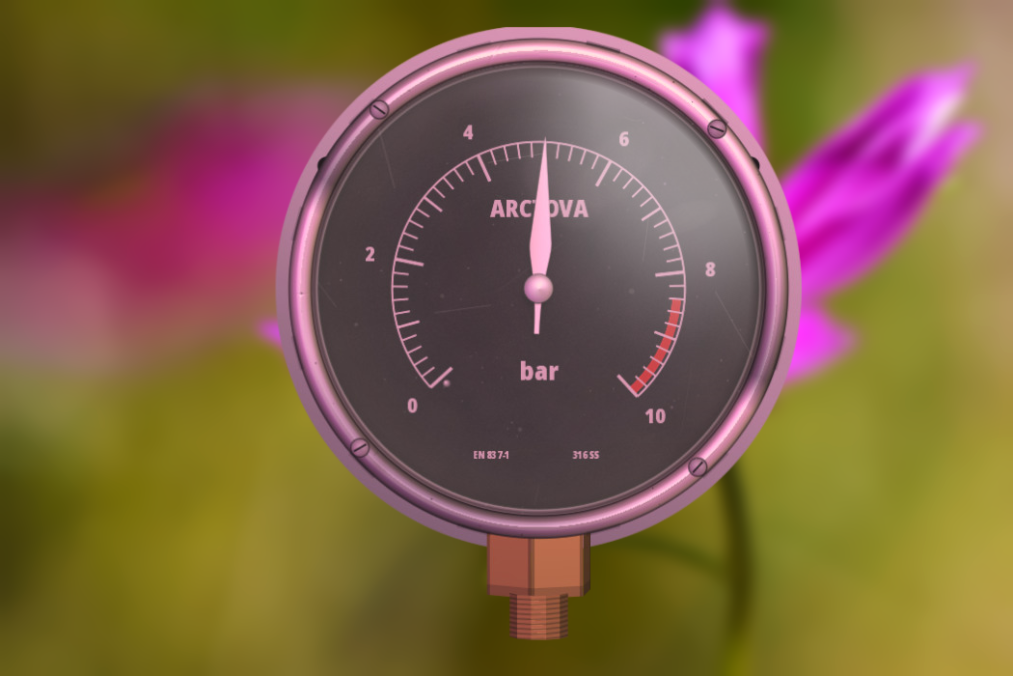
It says value=5 unit=bar
